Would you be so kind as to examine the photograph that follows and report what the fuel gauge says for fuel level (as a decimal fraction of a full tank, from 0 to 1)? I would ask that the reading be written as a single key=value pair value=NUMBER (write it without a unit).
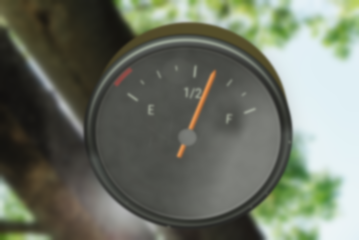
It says value=0.625
